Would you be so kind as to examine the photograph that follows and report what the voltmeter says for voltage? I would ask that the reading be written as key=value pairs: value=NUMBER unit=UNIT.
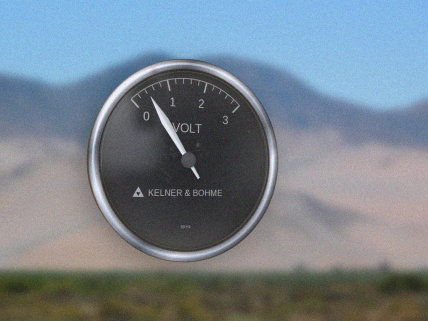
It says value=0.4 unit=V
